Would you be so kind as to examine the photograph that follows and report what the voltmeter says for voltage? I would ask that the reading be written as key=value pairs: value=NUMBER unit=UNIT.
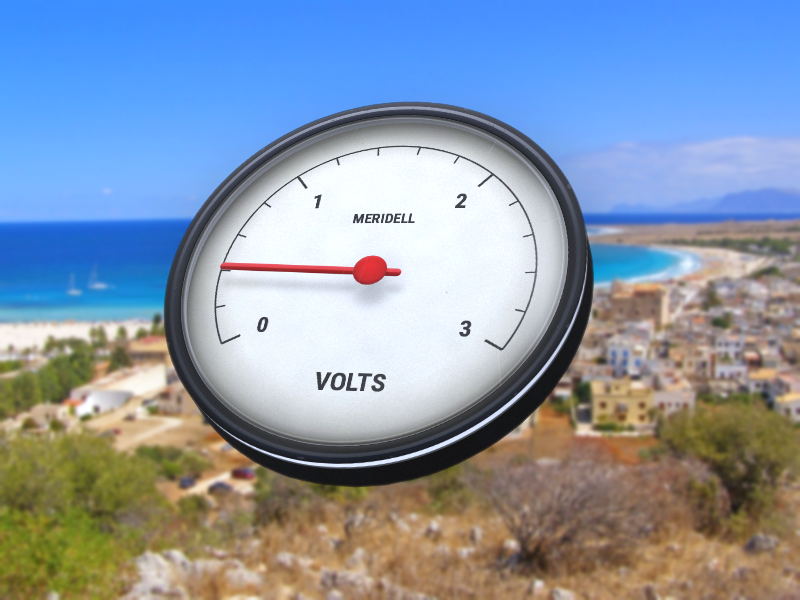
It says value=0.4 unit=V
